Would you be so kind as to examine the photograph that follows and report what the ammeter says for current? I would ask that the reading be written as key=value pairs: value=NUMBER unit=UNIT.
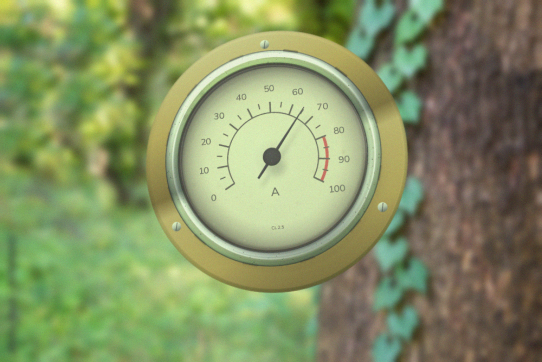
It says value=65 unit=A
